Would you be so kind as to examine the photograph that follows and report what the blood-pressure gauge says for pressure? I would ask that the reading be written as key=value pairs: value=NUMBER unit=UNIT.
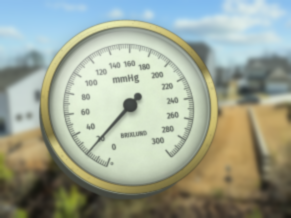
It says value=20 unit=mmHg
